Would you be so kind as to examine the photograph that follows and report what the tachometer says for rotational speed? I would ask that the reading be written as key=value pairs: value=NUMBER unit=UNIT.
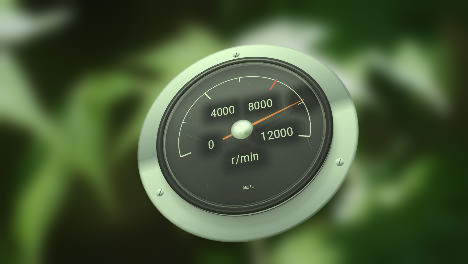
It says value=10000 unit=rpm
